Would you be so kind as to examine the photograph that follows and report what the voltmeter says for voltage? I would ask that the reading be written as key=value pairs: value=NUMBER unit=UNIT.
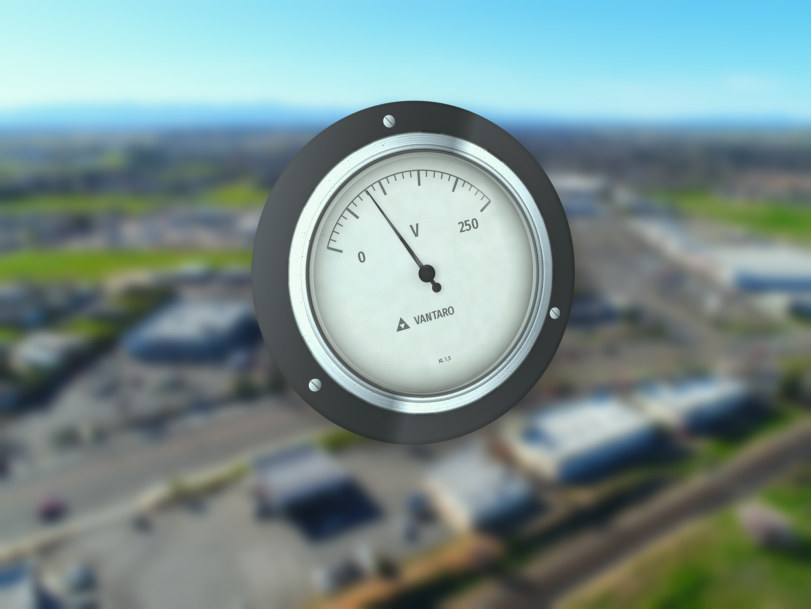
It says value=80 unit=V
